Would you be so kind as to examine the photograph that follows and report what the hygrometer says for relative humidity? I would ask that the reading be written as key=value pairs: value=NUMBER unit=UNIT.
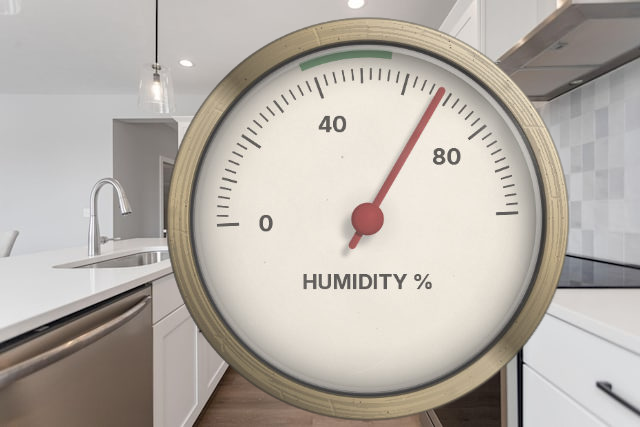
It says value=68 unit=%
